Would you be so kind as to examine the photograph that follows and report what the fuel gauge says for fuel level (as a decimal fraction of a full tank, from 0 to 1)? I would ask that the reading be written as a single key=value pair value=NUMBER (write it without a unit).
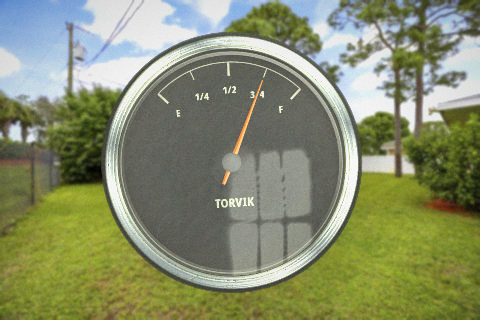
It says value=0.75
